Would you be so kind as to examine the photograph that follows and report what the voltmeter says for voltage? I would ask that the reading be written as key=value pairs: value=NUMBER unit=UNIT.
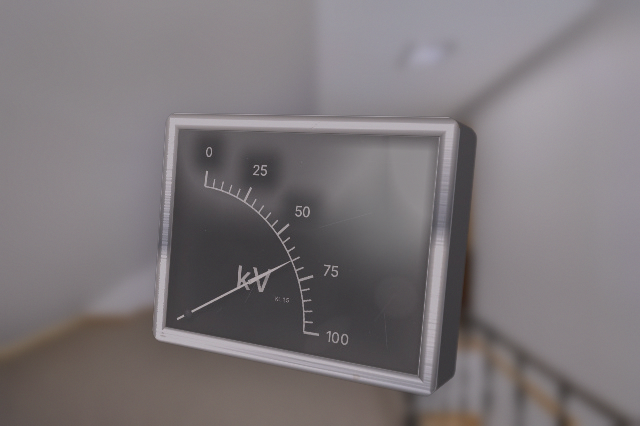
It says value=65 unit=kV
